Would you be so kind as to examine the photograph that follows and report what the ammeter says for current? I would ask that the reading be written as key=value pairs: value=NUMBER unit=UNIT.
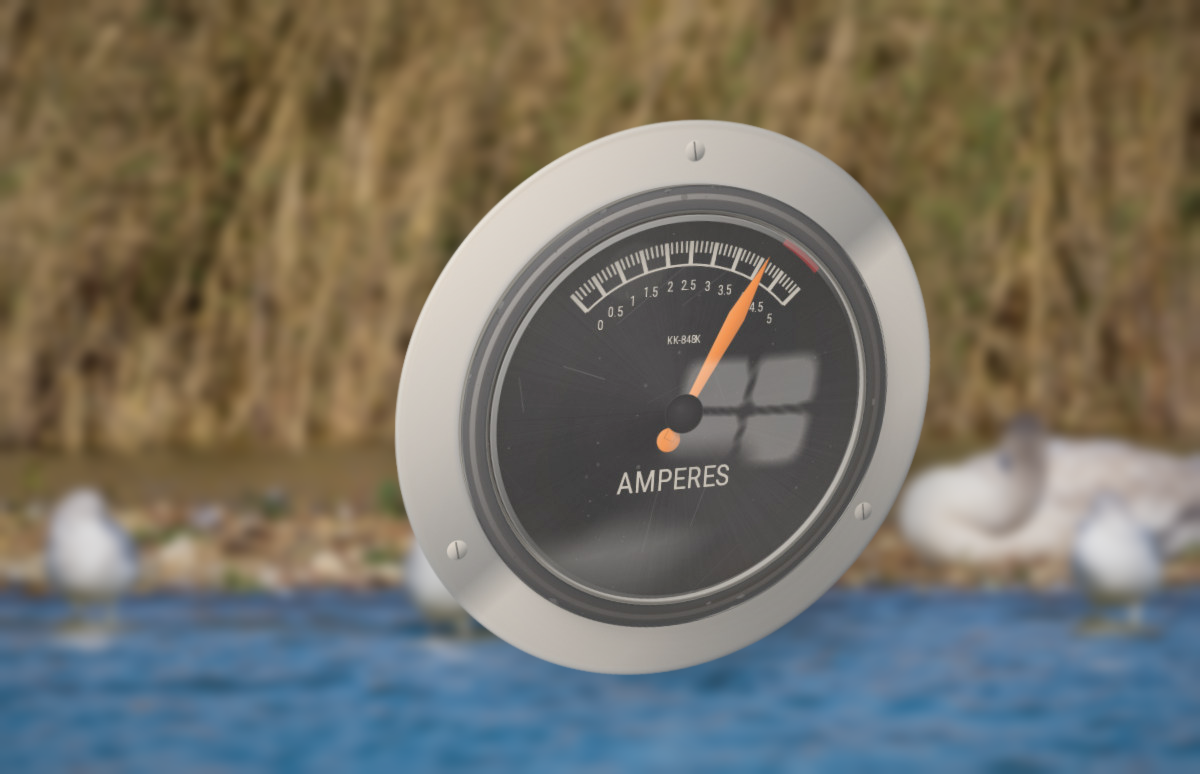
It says value=4 unit=A
